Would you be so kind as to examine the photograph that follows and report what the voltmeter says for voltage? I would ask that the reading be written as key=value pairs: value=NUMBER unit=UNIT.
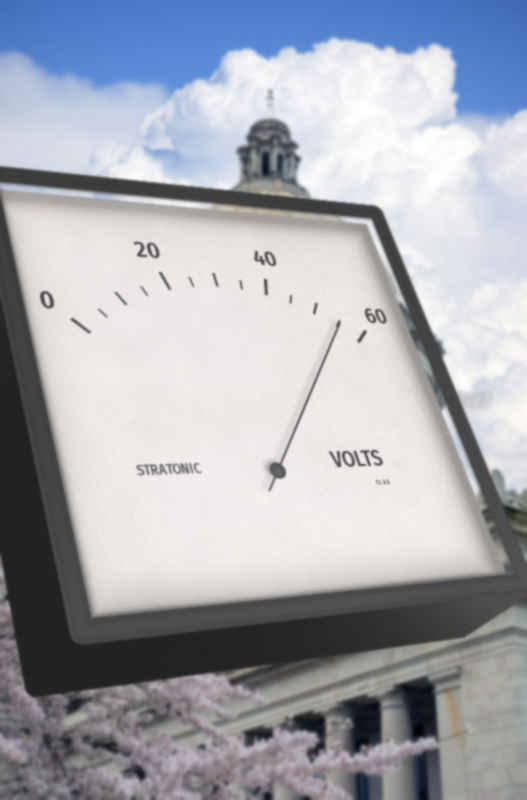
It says value=55 unit=V
